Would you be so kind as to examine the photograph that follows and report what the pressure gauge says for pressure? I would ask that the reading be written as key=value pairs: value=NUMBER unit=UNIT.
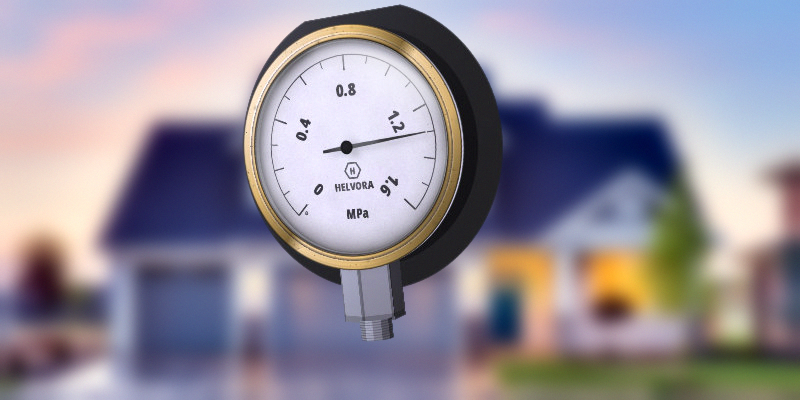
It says value=1.3 unit=MPa
